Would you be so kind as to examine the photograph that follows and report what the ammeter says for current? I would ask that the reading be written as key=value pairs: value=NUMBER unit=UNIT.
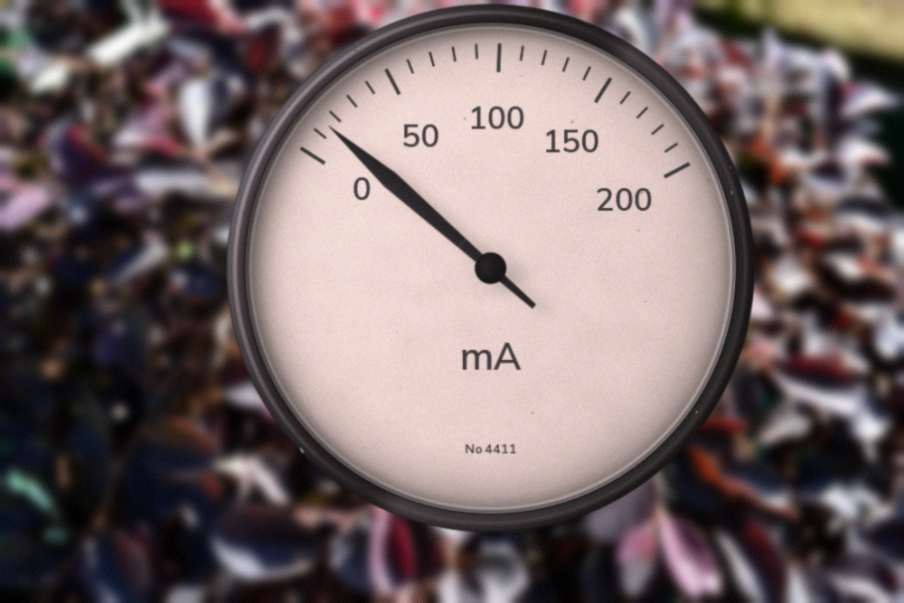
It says value=15 unit=mA
